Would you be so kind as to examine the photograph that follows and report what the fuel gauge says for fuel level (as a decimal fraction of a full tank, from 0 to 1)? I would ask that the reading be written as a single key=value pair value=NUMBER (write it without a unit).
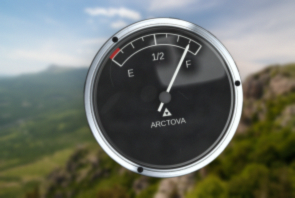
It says value=0.875
